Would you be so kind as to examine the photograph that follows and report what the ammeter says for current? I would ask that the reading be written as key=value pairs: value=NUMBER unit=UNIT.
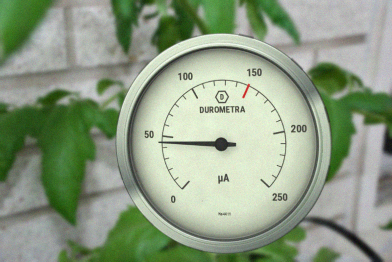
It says value=45 unit=µA
